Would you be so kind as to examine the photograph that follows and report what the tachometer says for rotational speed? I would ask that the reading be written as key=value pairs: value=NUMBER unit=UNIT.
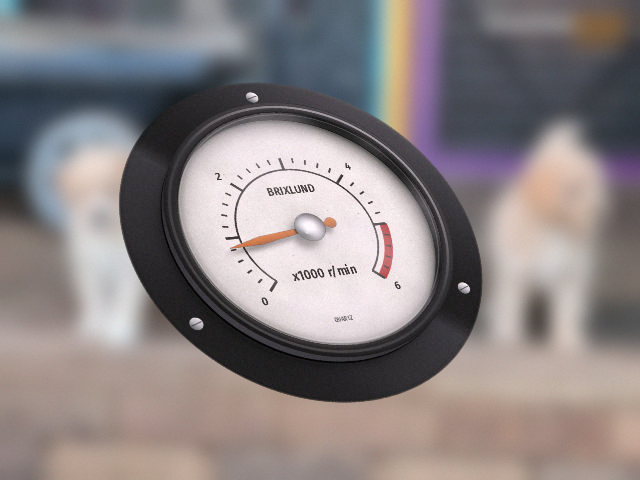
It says value=800 unit=rpm
